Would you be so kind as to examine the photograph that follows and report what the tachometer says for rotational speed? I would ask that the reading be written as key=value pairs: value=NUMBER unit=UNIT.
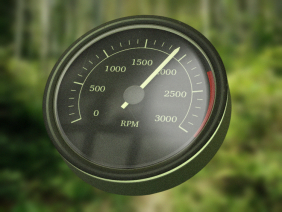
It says value=1900 unit=rpm
